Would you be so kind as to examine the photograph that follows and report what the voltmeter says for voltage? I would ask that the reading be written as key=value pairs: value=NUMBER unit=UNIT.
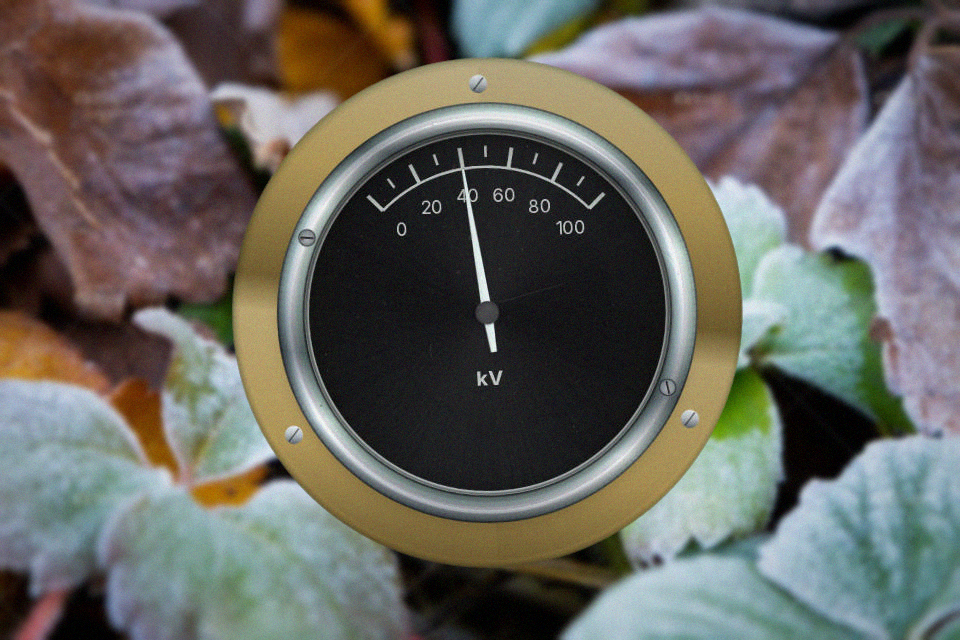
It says value=40 unit=kV
